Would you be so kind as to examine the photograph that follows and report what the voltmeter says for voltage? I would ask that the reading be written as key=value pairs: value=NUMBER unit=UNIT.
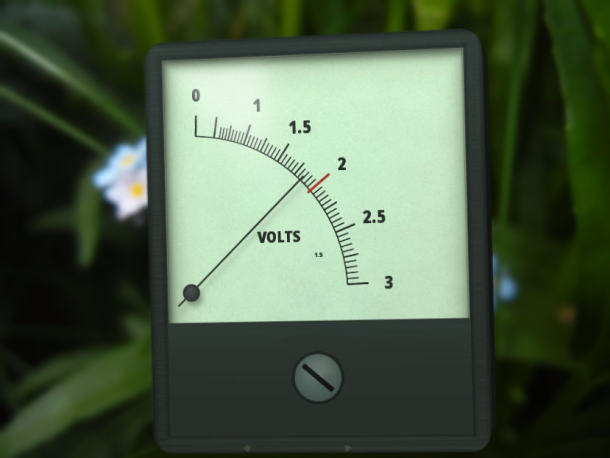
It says value=1.85 unit=V
